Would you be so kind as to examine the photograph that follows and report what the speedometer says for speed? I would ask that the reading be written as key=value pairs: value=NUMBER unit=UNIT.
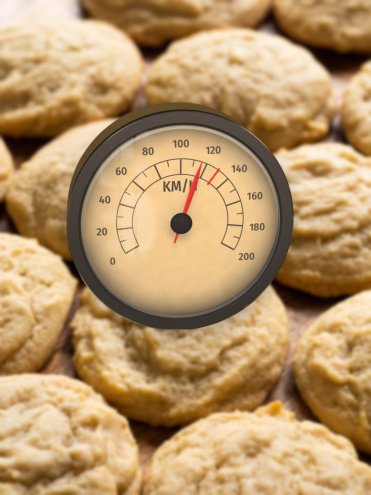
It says value=115 unit=km/h
